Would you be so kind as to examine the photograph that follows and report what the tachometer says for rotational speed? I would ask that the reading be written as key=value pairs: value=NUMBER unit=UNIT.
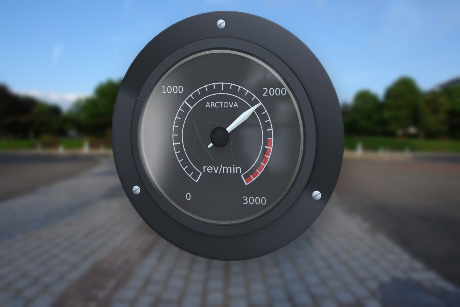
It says value=2000 unit=rpm
